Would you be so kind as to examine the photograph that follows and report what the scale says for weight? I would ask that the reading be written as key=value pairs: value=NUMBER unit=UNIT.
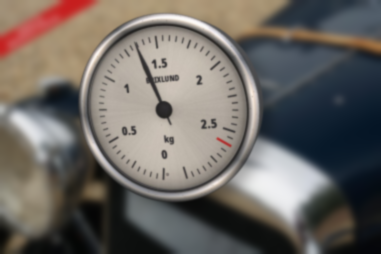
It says value=1.35 unit=kg
